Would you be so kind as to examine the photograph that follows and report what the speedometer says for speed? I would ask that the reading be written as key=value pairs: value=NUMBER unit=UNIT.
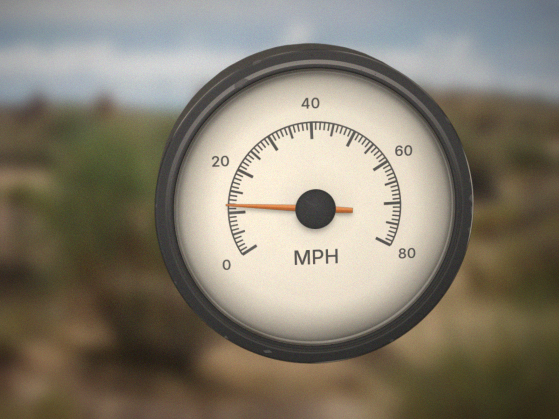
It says value=12 unit=mph
